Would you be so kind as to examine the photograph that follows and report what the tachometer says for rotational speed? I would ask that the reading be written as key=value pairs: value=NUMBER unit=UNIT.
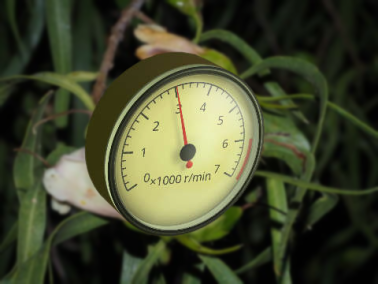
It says value=3000 unit=rpm
